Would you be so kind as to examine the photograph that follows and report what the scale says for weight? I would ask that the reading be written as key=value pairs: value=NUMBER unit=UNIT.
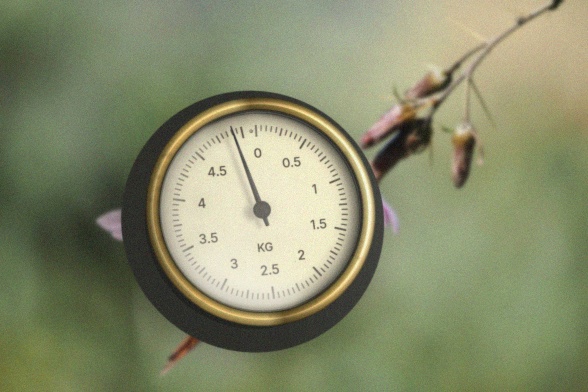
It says value=4.9 unit=kg
